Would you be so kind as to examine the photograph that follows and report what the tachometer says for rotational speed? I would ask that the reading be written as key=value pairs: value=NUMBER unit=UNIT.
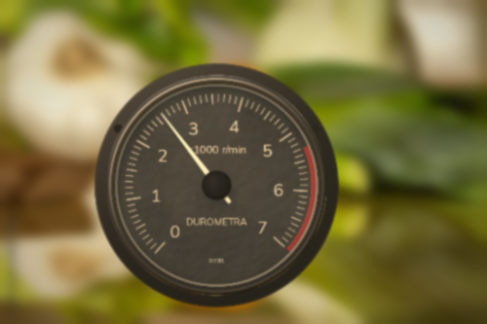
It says value=2600 unit=rpm
